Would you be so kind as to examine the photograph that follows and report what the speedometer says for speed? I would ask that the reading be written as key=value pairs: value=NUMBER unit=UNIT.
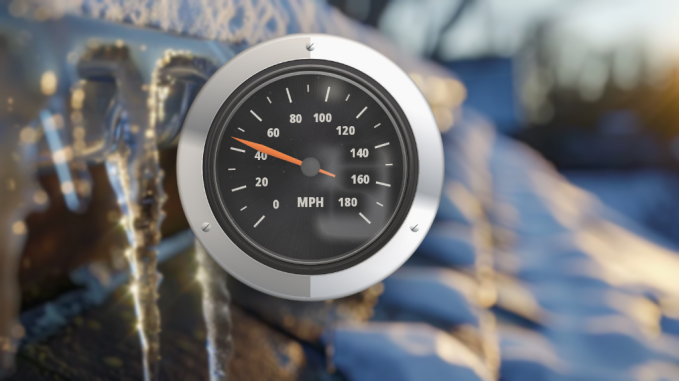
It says value=45 unit=mph
